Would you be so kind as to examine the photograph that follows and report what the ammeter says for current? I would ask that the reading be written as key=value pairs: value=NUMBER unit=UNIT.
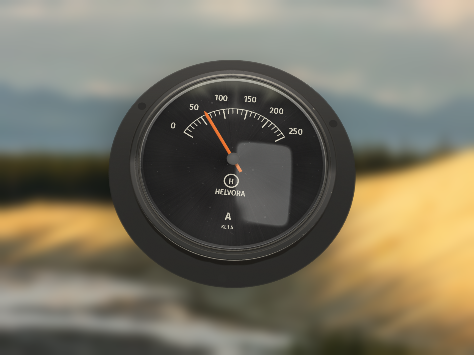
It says value=60 unit=A
